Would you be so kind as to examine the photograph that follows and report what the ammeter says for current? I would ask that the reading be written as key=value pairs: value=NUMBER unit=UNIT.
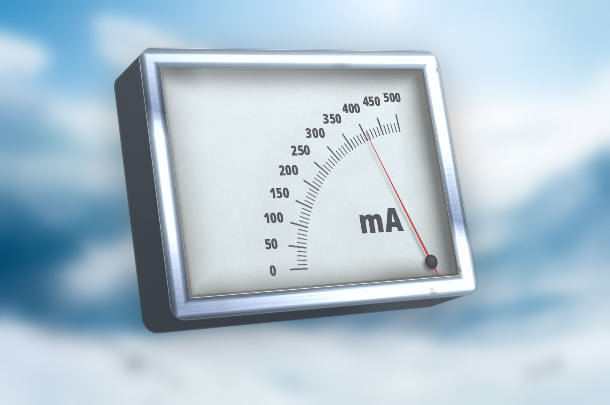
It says value=400 unit=mA
